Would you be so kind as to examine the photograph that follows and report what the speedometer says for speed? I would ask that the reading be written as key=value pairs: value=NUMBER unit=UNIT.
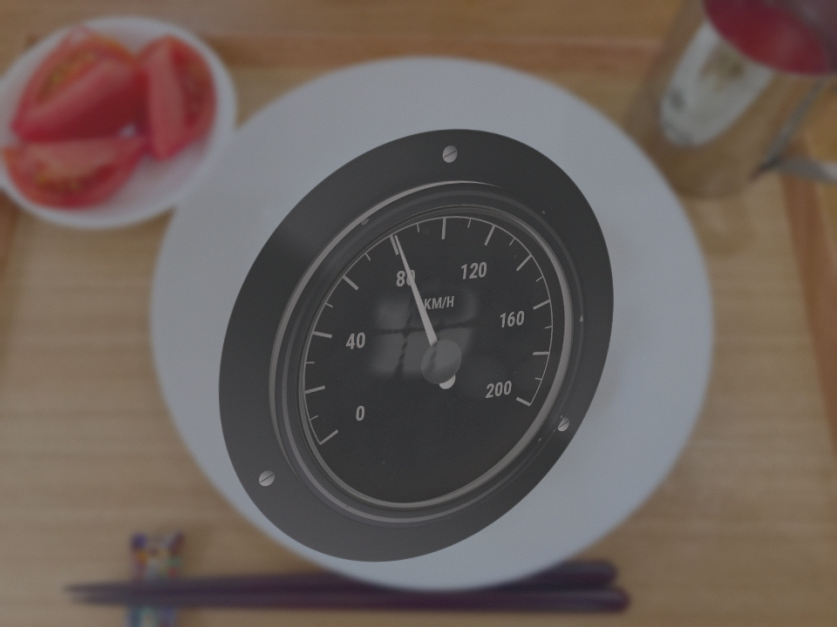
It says value=80 unit=km/h
